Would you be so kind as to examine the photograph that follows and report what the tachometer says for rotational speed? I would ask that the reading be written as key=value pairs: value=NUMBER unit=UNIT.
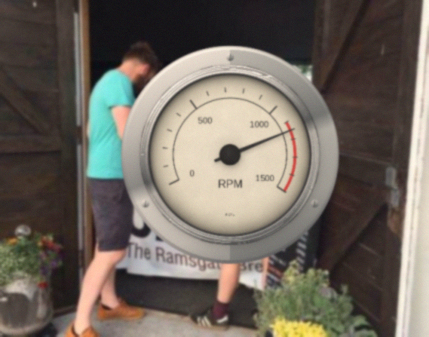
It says value=1150 unit=rpm
